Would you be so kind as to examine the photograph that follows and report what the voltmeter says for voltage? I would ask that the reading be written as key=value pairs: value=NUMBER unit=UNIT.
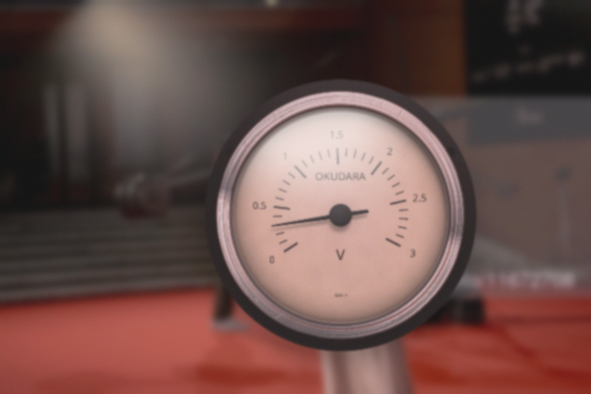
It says value=0.3 unit=V
